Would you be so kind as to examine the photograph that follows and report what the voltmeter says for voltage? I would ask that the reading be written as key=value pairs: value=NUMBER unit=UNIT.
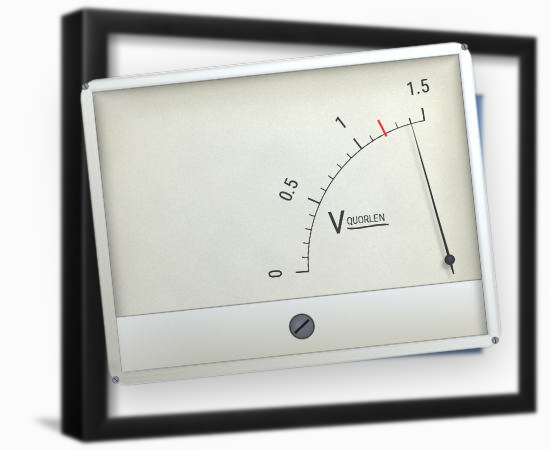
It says value=1.4 unit=V
